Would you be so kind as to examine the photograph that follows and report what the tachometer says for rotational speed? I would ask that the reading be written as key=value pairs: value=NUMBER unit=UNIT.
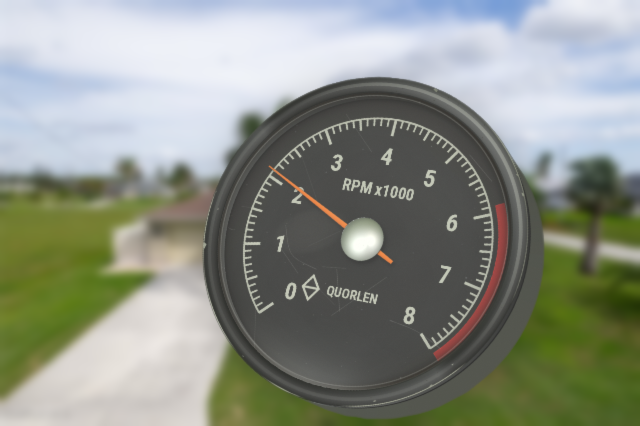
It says value=2100 unit=rpm
